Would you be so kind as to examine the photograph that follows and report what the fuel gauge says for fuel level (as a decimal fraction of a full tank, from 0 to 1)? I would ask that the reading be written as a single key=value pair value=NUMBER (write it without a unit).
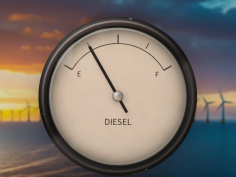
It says value=0.25
